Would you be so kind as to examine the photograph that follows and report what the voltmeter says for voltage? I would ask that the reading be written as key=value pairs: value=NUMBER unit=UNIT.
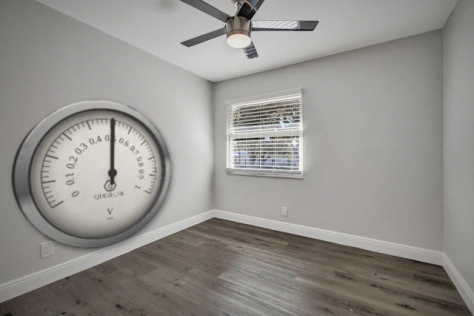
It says value=0.5 unit=V
